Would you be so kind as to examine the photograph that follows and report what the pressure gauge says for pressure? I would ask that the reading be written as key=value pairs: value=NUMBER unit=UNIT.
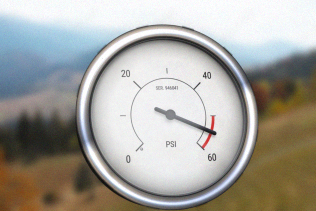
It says value=55 unit=psi
